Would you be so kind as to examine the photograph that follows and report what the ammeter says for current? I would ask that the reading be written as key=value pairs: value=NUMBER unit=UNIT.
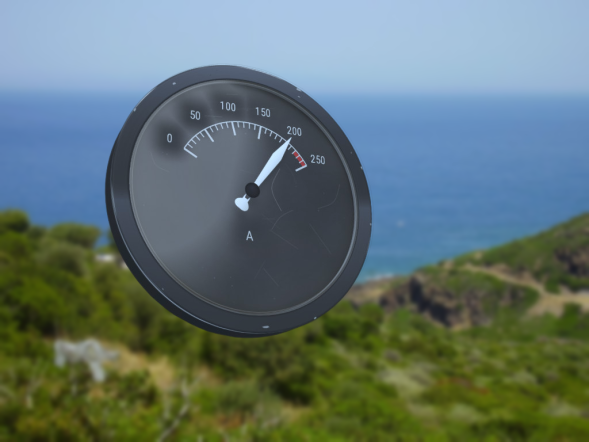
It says value=200 unit=A
